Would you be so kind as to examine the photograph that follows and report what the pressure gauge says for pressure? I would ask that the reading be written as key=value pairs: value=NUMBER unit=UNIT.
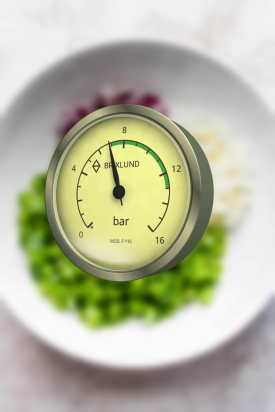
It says value=7 unit=bar
